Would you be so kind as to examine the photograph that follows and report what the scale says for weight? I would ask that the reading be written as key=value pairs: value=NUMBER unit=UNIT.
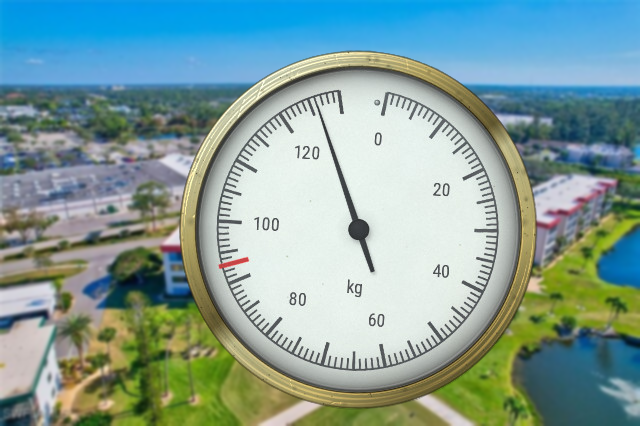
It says value=126 unit=kg
